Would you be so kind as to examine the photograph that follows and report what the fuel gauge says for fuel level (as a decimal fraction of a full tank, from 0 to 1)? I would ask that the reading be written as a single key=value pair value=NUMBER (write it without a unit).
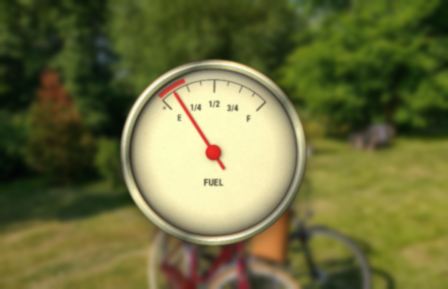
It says value=0.125
